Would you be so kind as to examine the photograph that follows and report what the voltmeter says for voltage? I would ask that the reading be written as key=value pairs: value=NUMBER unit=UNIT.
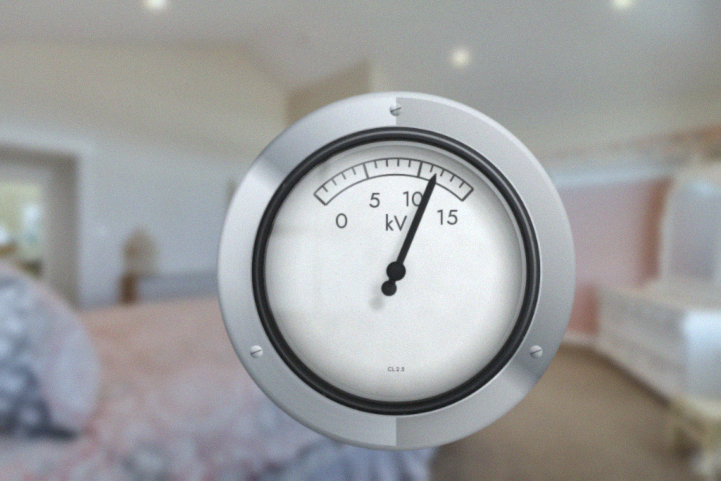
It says value=11.5 unit=kV
